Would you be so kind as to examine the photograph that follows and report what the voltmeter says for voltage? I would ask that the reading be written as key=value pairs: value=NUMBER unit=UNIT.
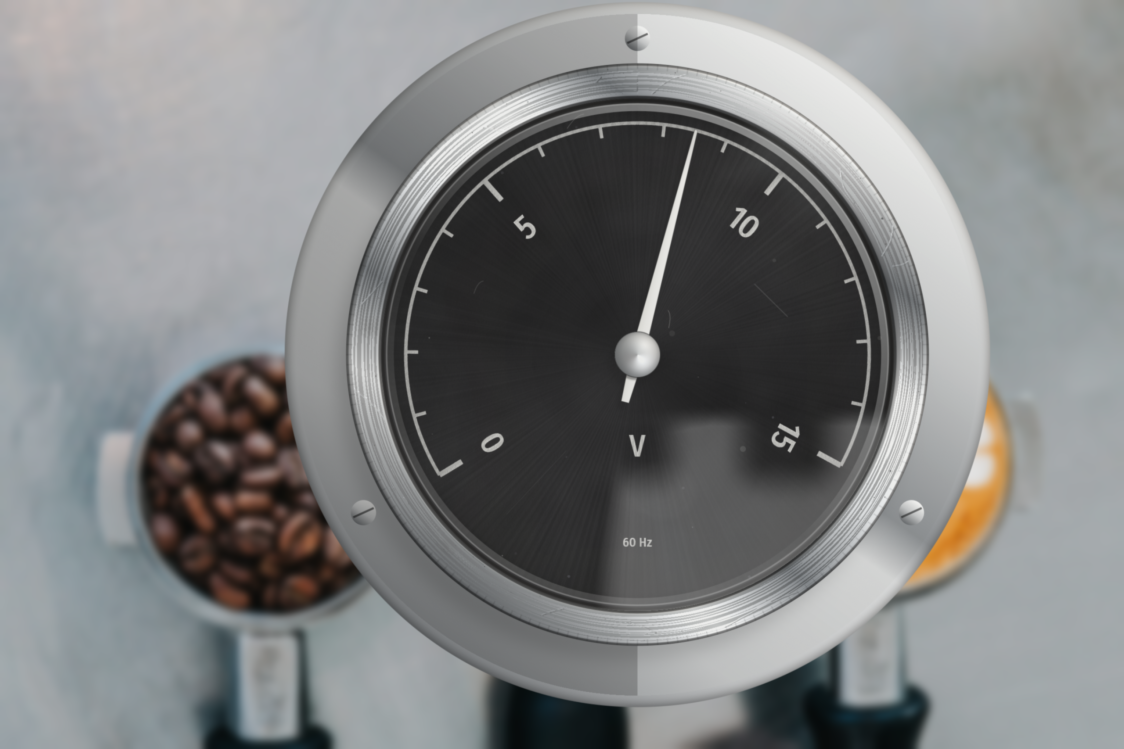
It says value=8.5 unit=V
